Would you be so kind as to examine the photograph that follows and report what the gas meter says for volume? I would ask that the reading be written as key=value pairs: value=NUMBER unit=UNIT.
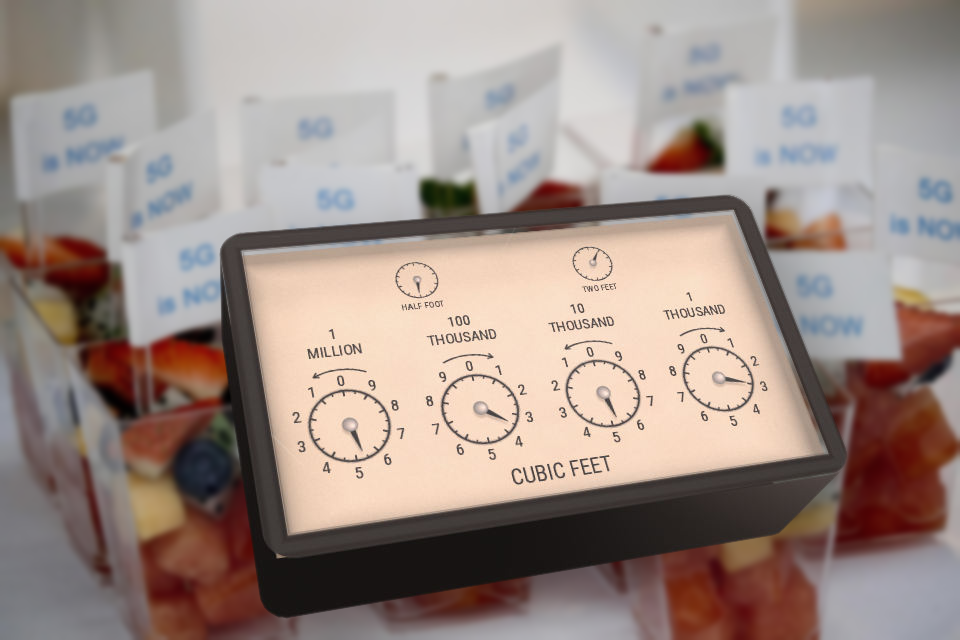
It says value=535300 unit=ft³
